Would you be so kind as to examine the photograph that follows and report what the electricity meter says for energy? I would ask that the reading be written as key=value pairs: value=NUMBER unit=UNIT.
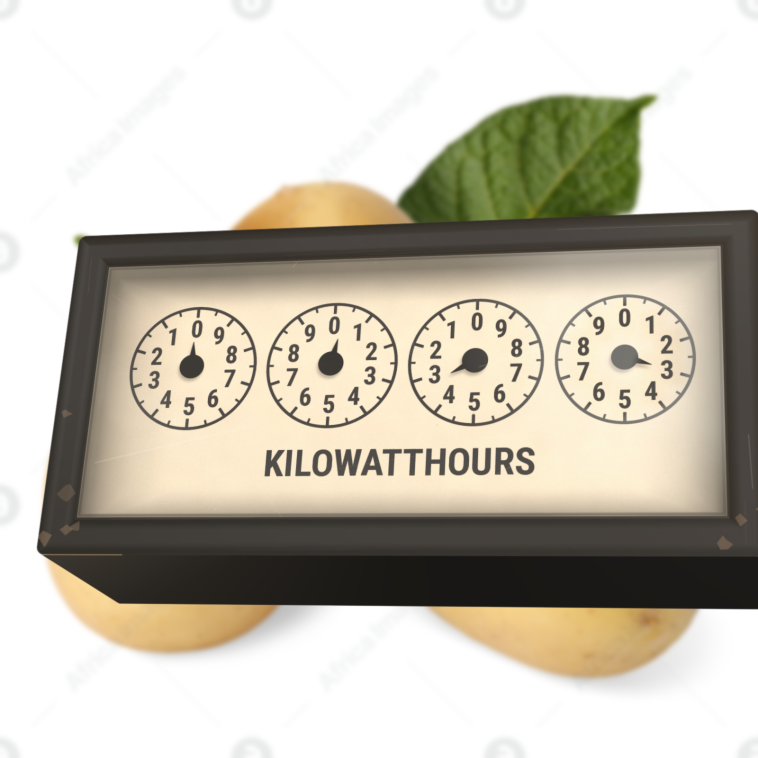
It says value=33 unit=kWh
